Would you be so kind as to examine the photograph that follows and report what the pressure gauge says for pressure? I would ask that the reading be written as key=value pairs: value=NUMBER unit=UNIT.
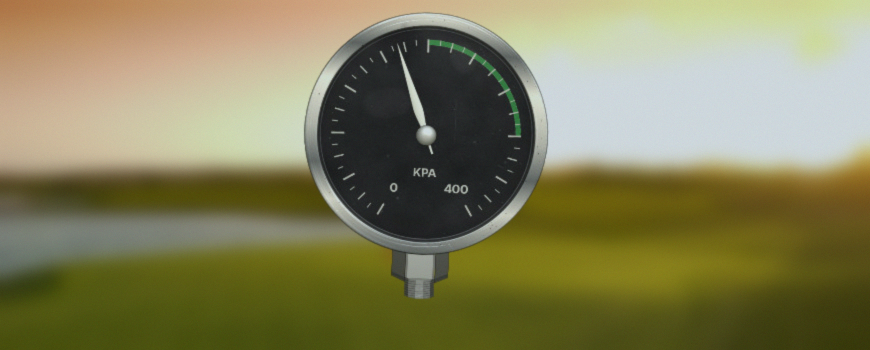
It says value=175 unit=kPa
